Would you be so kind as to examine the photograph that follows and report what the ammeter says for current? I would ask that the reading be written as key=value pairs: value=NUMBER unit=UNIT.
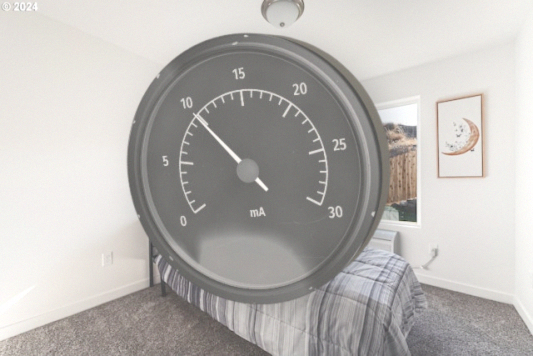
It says value=10 unit=mA
